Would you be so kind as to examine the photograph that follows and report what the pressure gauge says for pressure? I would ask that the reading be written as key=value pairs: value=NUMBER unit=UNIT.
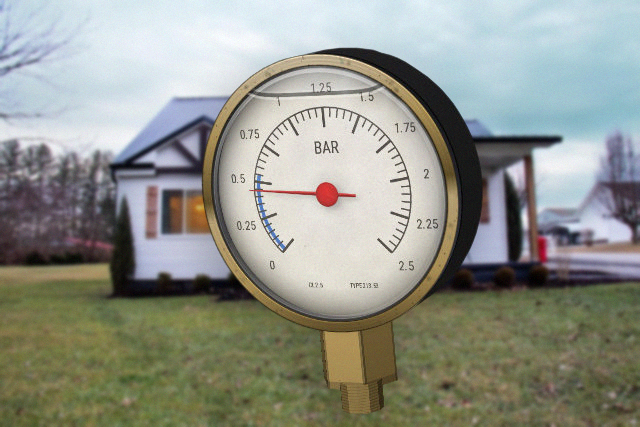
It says value=0.45 unit=bar
